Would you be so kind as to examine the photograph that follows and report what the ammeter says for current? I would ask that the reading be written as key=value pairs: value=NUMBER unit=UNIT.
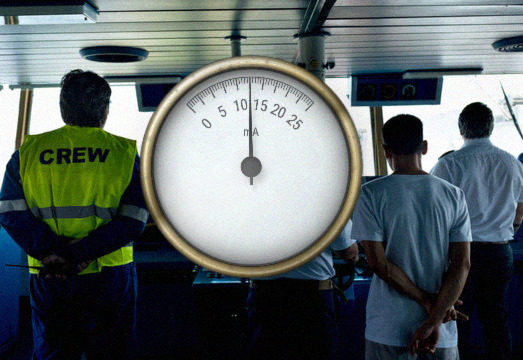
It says value=12.5 unit=mA
